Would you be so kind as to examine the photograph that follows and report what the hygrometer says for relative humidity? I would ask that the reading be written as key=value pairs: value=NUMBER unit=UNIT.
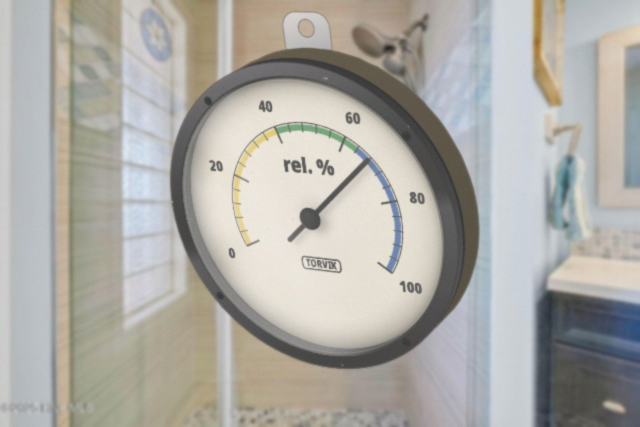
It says value=68 unit=%
